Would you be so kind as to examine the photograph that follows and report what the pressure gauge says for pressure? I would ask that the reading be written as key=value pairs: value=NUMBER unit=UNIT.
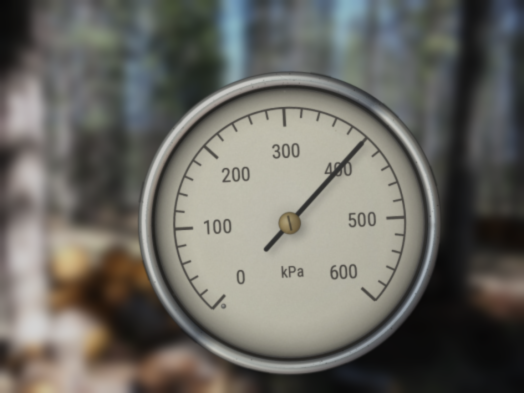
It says value=400 unit=kPa
